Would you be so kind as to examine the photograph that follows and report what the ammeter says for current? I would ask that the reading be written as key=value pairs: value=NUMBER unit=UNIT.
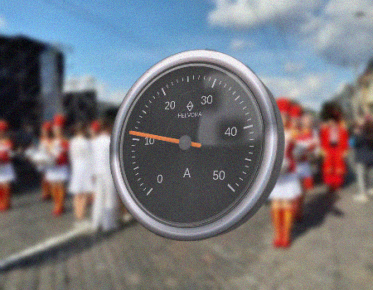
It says value=11 unit=A
